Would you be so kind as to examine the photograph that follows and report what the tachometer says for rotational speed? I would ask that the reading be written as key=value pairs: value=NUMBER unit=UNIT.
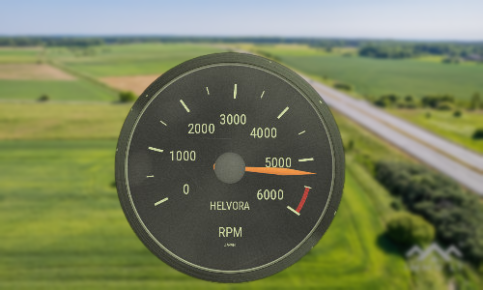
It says value=5250 unit=rpm
